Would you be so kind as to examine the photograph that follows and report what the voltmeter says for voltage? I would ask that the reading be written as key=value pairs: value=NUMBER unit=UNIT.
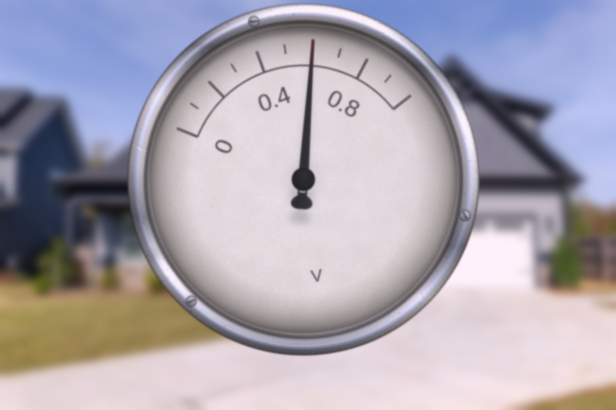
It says value=0.6 unit=V
